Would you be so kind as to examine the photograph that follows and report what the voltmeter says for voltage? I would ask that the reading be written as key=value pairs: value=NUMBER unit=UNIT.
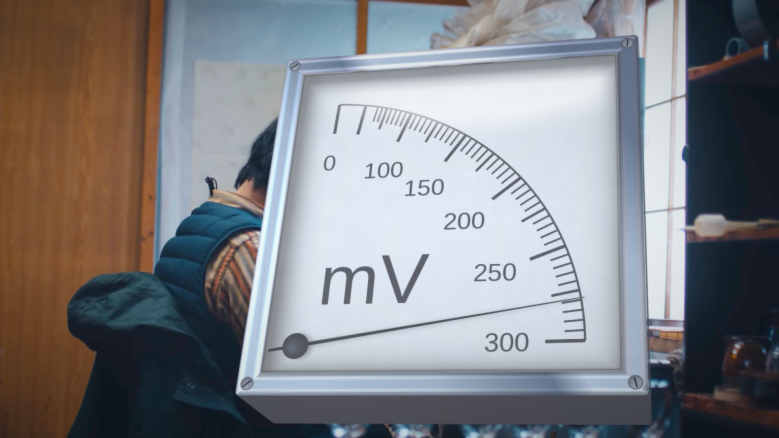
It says value=280 unit=mV
